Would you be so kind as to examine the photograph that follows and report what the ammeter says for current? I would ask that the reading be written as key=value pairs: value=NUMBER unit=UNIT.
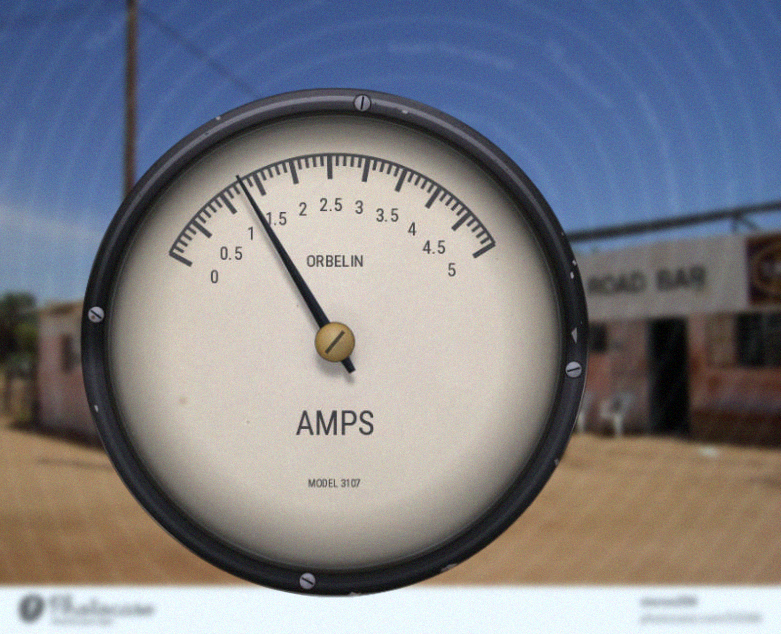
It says value=1.3 unit=A
